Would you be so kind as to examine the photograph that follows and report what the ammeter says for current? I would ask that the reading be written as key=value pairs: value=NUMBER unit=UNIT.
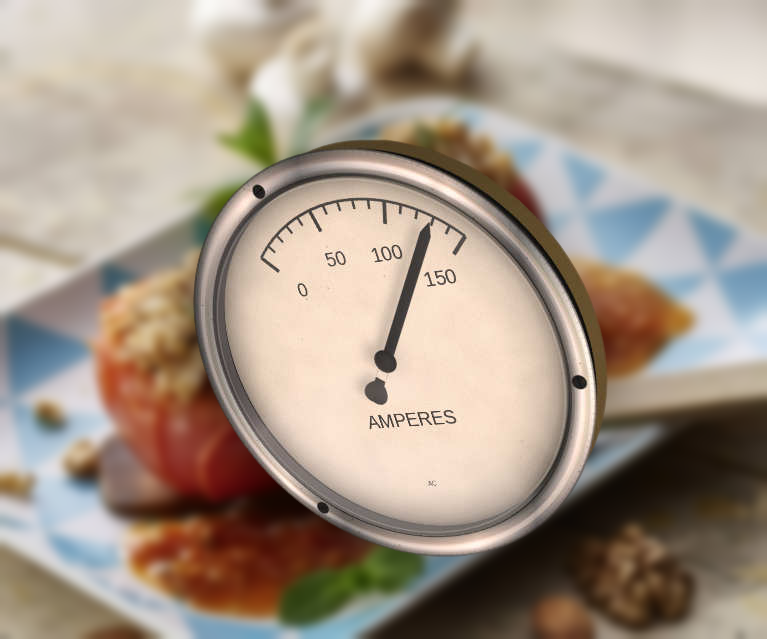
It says value=130 unit=A
